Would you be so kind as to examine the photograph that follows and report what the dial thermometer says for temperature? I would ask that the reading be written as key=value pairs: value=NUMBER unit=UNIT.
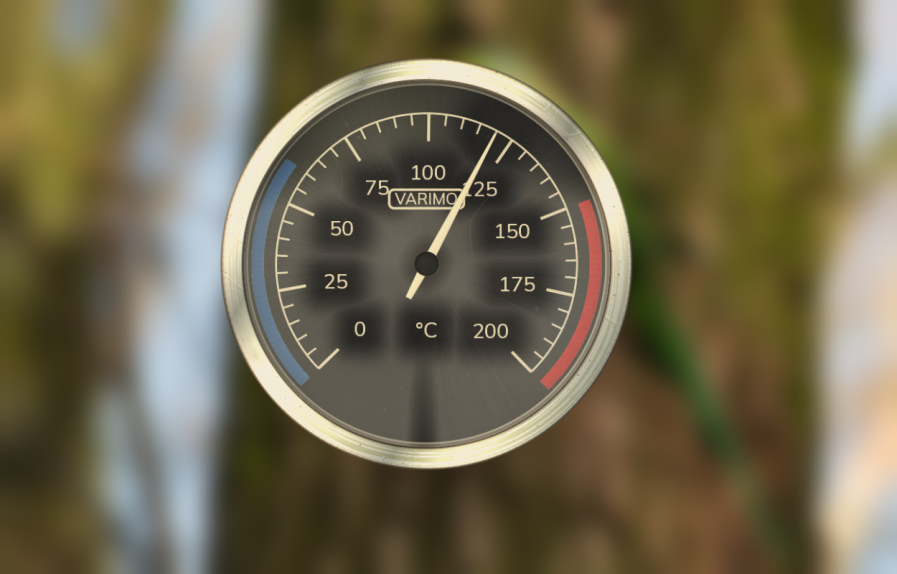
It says value=120 unit=°C
